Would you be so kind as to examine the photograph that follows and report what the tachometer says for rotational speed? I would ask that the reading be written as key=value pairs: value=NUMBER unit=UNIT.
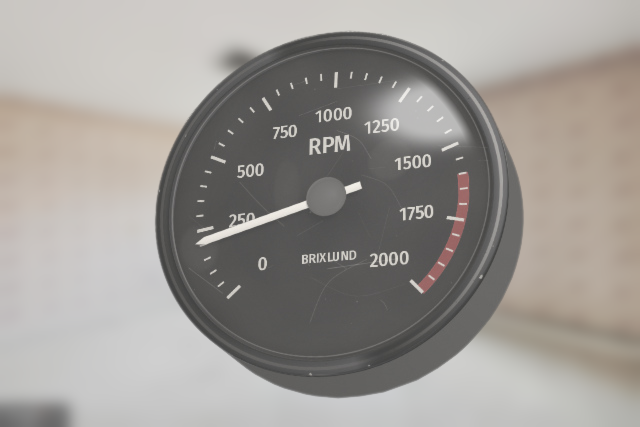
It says value=200 unit=rpm
